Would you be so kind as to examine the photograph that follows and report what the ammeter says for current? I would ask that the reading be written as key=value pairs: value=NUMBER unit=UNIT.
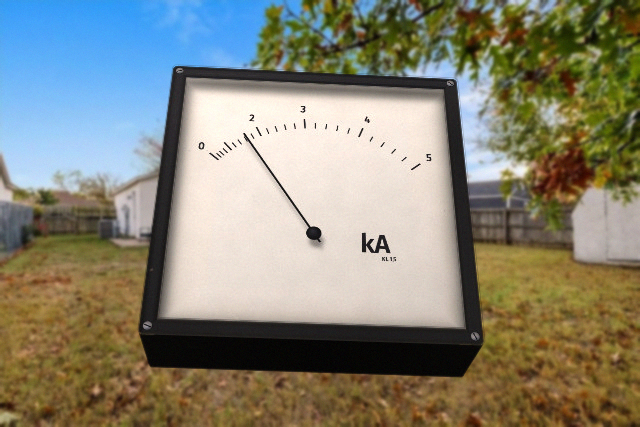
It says value=1.6 unit=kA
